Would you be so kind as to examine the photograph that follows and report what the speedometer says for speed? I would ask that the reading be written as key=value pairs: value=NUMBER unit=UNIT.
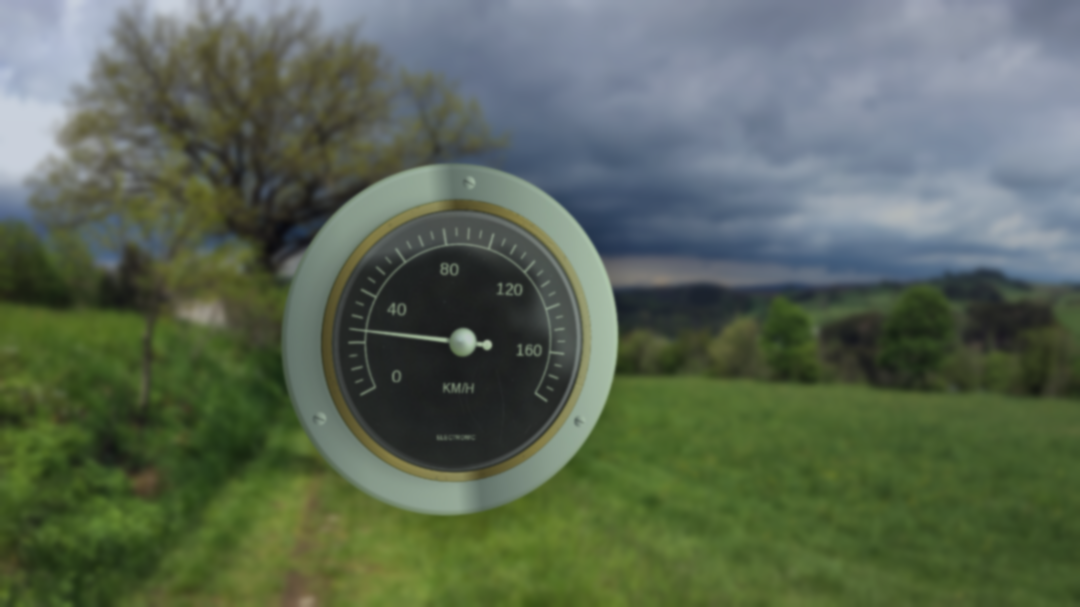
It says value=25 unit=km/h
